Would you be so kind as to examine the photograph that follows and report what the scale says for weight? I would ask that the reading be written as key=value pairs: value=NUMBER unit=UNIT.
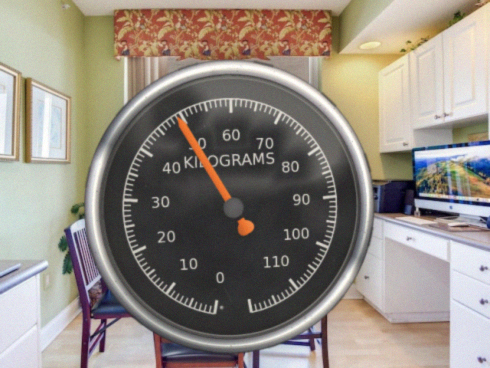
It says value=49 unit=kg
